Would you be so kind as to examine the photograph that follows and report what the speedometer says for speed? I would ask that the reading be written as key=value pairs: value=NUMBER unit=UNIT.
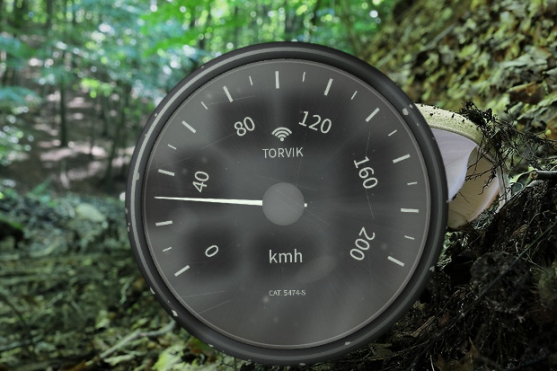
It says value=30 unit=km/h
